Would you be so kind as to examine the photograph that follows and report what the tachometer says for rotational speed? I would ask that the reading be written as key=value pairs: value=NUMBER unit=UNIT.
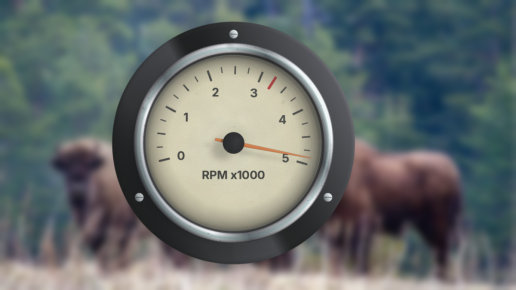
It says value=4875 unit=rpm
